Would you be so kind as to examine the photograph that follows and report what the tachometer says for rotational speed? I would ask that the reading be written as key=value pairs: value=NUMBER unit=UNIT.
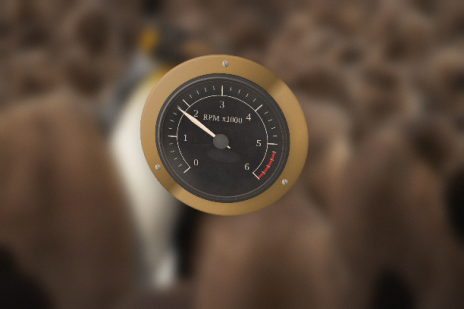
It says value=1800 unit=rpm
